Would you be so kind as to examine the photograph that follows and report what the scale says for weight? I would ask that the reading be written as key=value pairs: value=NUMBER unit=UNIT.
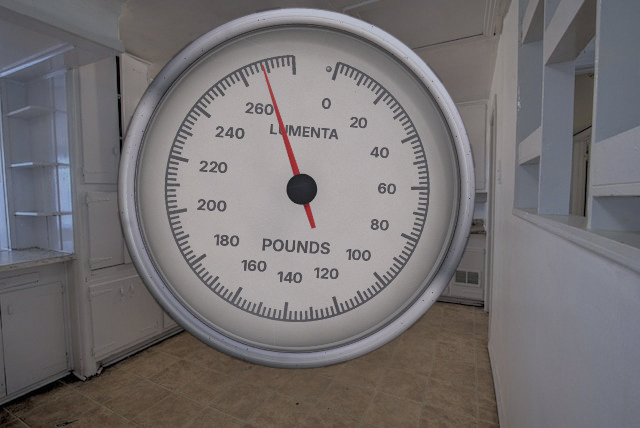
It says value=268 unit=lb
